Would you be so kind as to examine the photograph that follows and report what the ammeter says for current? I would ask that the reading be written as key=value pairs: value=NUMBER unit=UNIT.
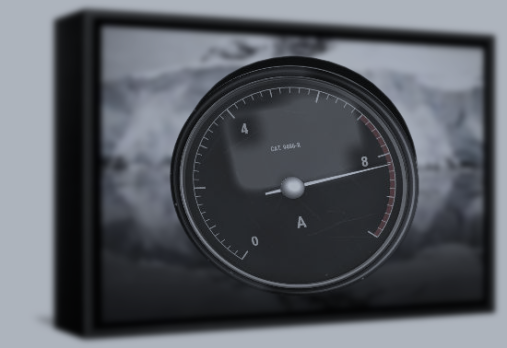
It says value=8.2 unit=A
